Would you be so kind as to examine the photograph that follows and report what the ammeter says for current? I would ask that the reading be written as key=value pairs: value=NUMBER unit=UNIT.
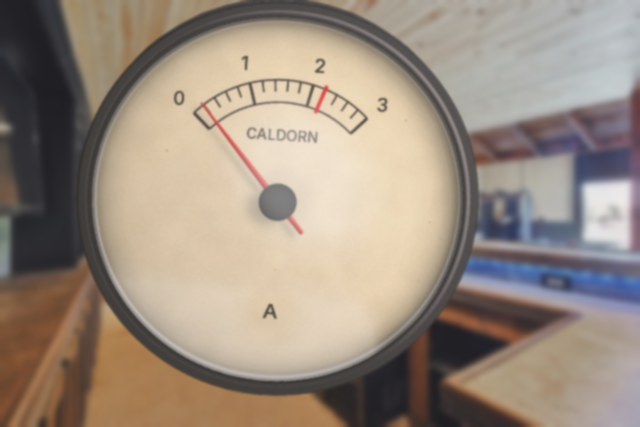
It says value=0.2 unit=A
